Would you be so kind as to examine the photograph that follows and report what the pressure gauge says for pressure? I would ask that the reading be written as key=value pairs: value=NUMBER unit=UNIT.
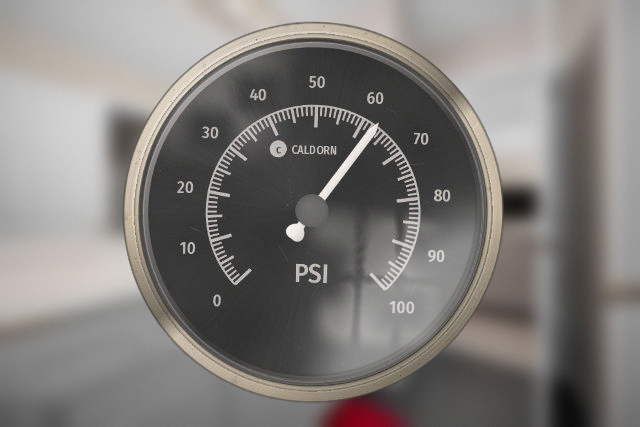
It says value=63 unit=psi
